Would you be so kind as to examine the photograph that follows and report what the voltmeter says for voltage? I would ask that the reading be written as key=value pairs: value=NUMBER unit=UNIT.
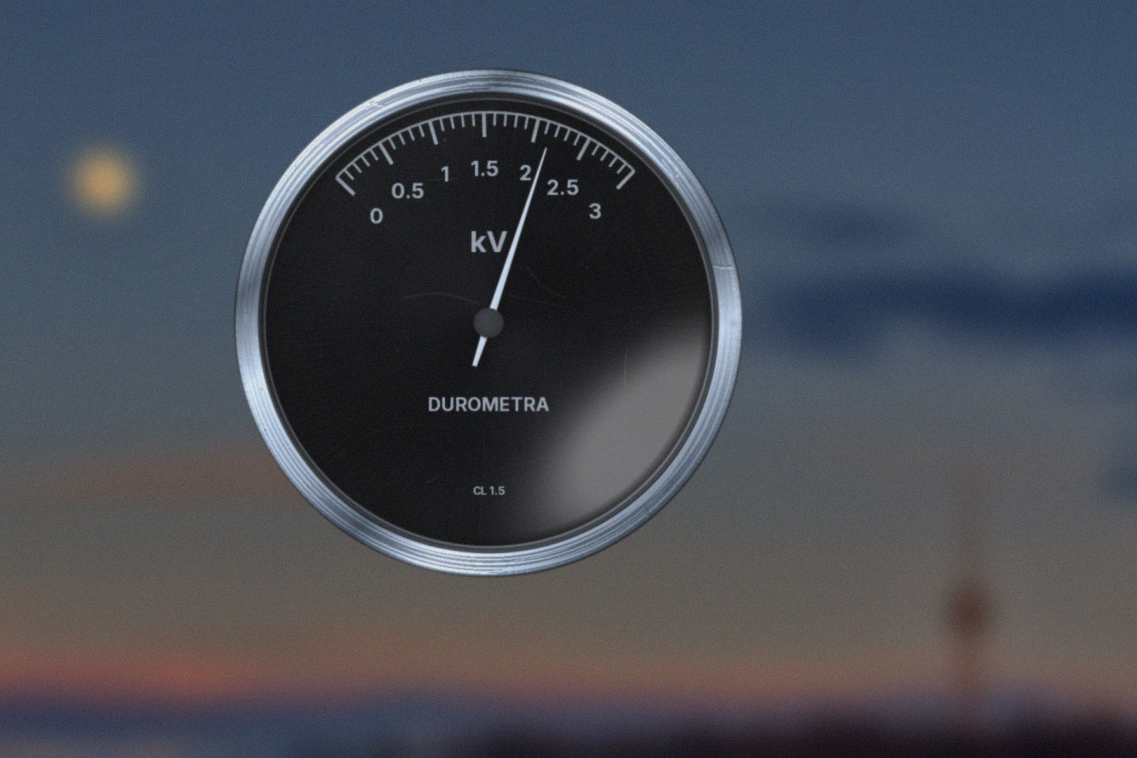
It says value=2.15 unit=kV
